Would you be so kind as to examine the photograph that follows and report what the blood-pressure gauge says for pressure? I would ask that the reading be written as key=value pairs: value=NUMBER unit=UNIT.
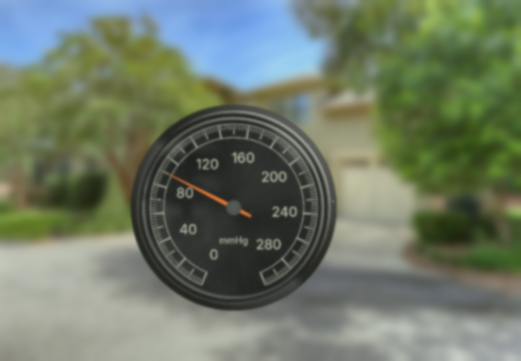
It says value=90 unit=mmHg
